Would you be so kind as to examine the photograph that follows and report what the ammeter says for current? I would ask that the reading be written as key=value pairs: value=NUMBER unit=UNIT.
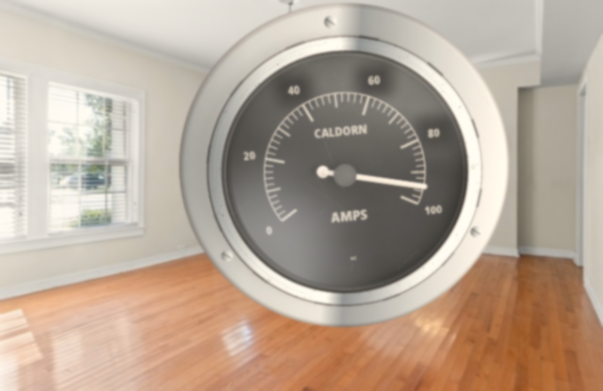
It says value=94 unit=A
